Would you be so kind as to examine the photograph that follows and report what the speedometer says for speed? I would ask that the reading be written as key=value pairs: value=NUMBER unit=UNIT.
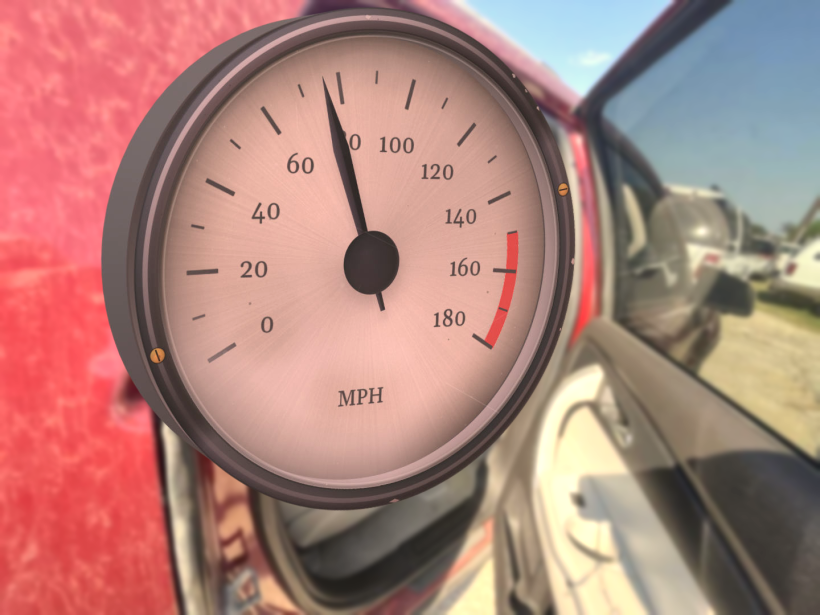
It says value=75 unit=mph
